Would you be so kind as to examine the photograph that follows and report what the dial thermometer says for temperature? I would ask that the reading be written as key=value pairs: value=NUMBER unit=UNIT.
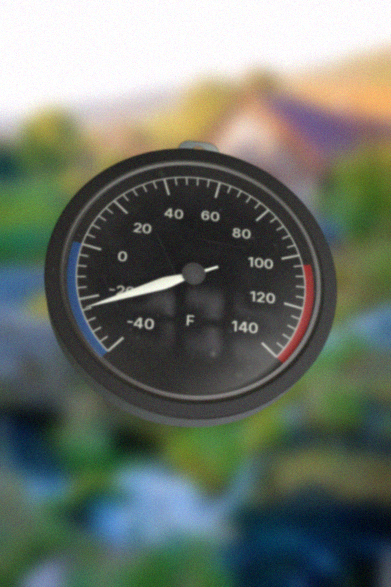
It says value=-24 unit=°F
